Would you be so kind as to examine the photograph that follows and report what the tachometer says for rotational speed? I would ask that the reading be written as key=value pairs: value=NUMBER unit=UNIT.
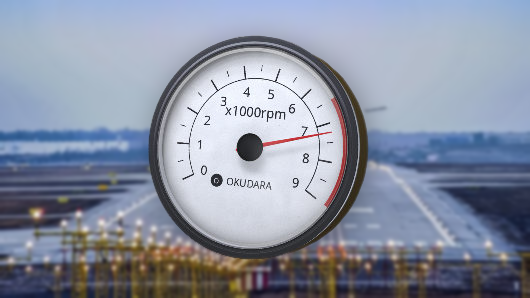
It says value=7250 unit=rpm
